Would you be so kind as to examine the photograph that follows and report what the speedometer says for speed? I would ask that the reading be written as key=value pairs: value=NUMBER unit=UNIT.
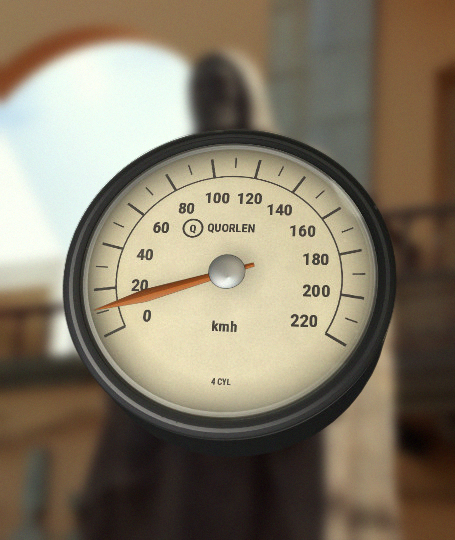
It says value=10 unit=km/h
